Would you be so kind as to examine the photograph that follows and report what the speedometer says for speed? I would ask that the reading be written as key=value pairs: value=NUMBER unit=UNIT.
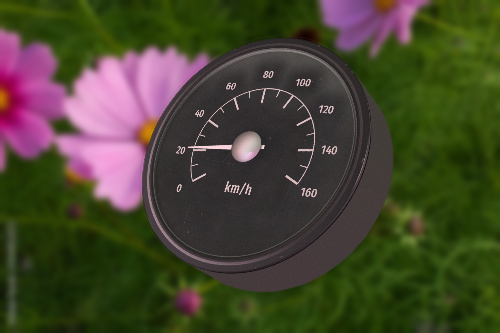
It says value=20 unit=km/h
